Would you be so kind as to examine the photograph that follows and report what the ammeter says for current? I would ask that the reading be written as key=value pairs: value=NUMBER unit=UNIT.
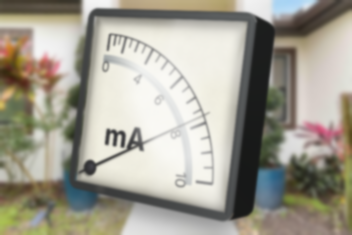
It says value=7.75 unit=mA
